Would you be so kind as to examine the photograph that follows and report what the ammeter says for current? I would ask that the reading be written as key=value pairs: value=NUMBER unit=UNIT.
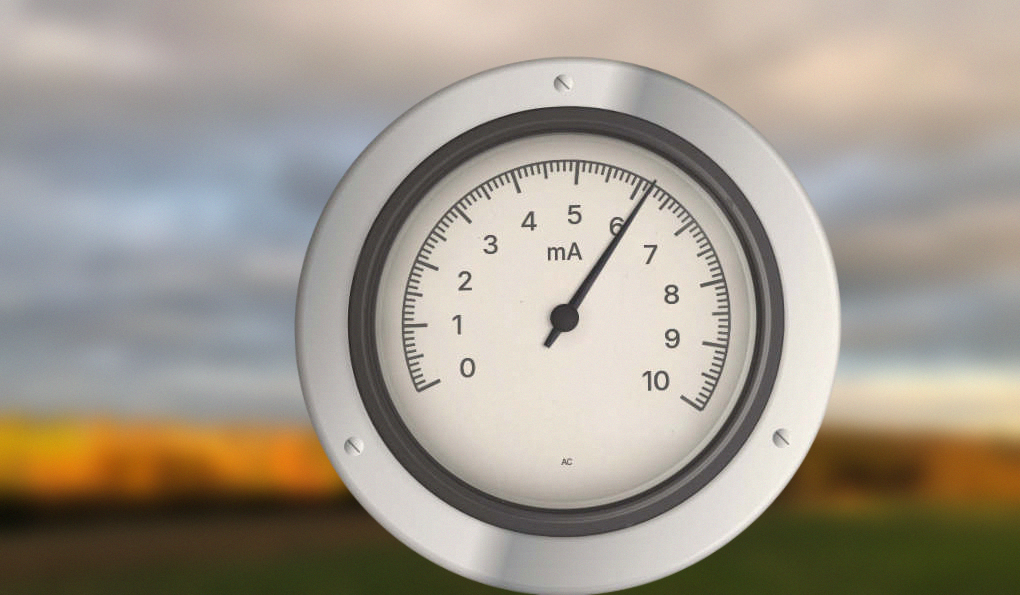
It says value=6.2 unit=mA
